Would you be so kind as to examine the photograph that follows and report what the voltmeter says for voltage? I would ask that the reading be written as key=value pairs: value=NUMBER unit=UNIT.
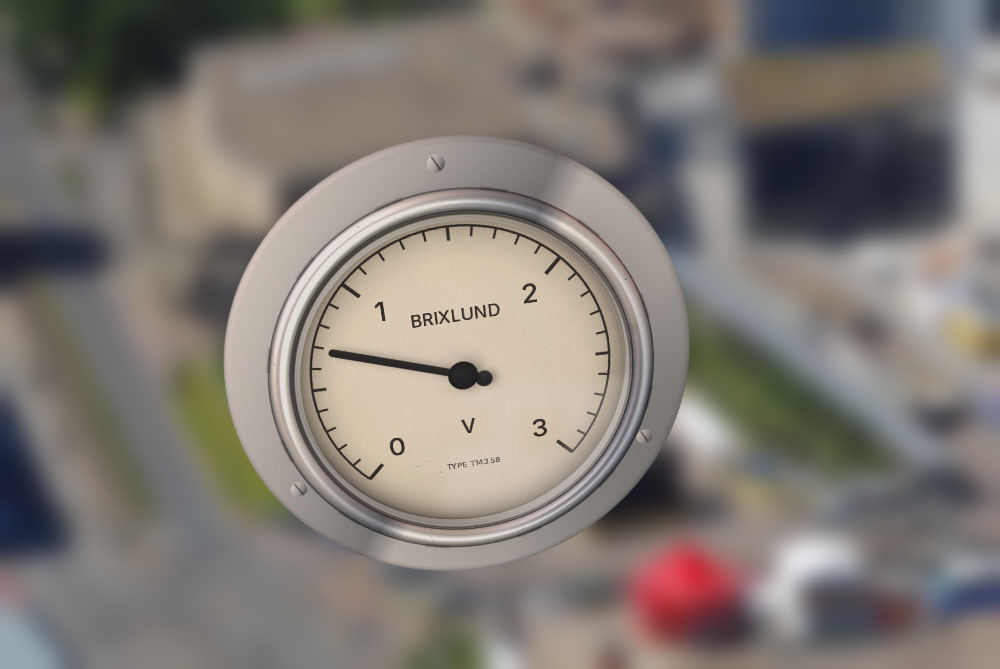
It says value=0.7 unit=V
